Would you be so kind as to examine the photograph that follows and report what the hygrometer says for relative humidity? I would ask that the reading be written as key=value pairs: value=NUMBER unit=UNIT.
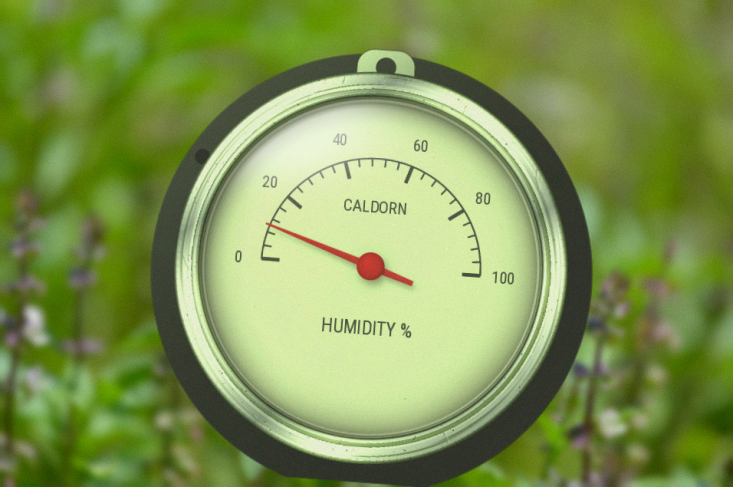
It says value=10 unit=%
